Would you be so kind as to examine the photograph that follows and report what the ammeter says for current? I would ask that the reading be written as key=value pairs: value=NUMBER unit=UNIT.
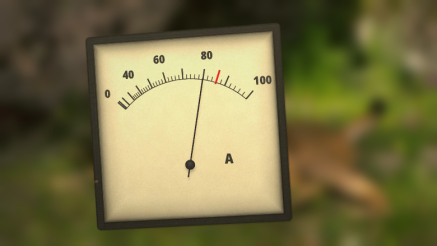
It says value=80 unit=A
